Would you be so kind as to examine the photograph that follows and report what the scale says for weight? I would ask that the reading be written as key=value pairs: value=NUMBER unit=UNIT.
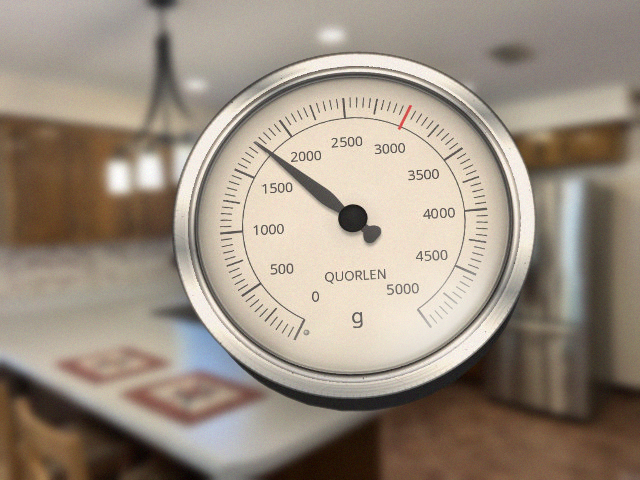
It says value=1750 unit=g
